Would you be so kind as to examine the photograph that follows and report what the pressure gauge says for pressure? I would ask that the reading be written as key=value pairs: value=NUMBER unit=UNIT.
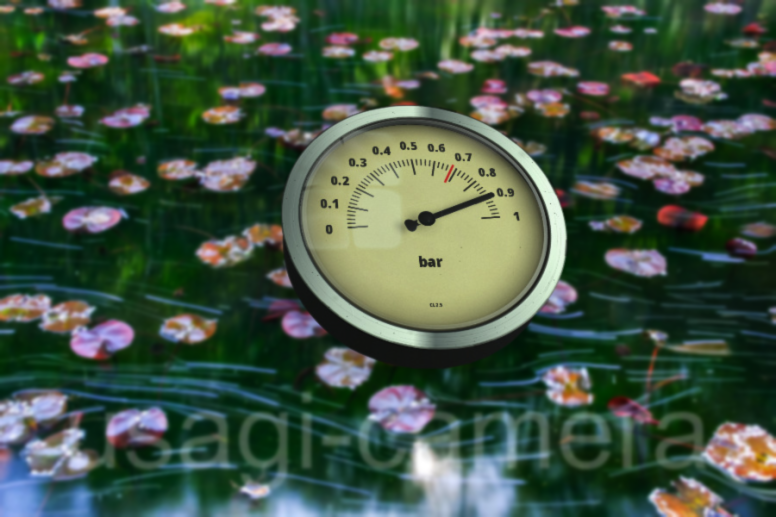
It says value=0.9 unit=bar
